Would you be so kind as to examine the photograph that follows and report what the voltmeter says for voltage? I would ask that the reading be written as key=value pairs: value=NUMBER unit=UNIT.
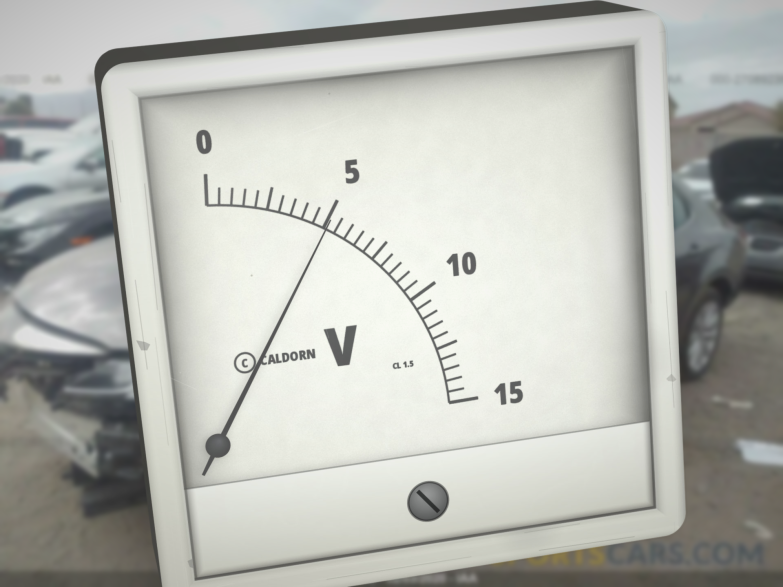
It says value=5 unit=V
